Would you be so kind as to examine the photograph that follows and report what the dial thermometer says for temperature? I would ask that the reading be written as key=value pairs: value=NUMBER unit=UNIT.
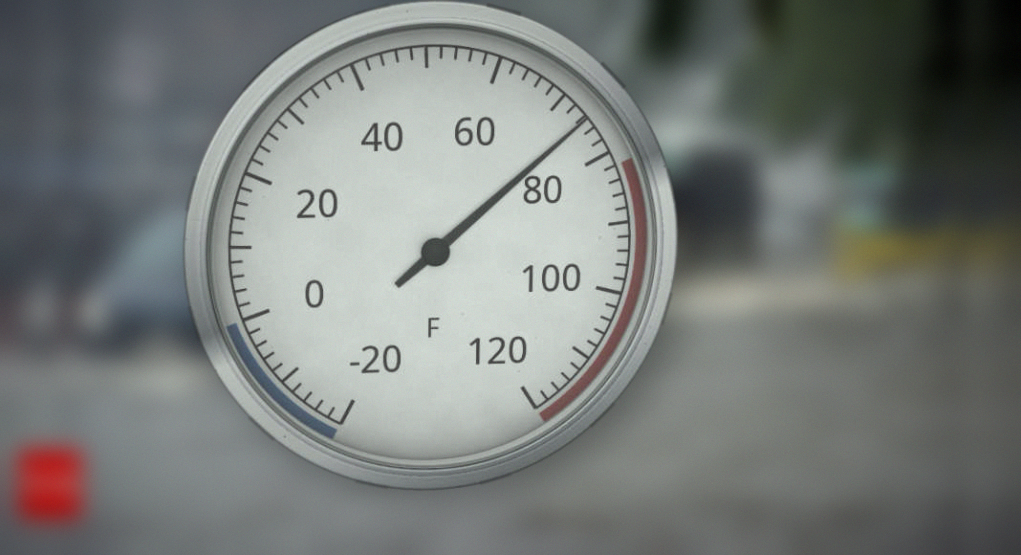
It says value=74 unit=°F
